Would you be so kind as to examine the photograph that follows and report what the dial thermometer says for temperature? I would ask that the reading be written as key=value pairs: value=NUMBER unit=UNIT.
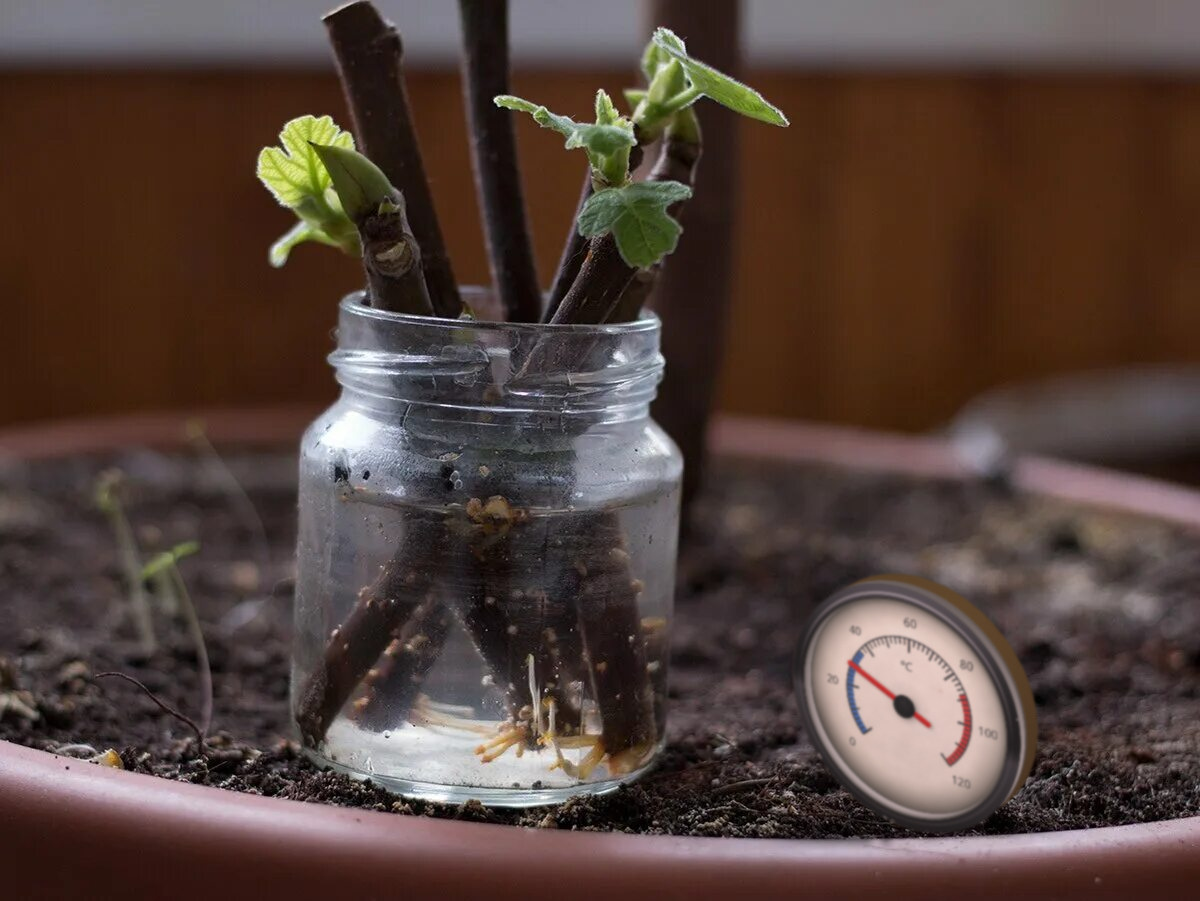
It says value=30 unit=°C
